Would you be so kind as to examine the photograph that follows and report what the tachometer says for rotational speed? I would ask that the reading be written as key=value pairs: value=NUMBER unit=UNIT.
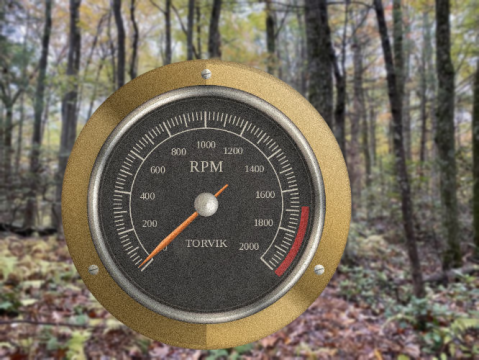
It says value=20 unit=rpm
